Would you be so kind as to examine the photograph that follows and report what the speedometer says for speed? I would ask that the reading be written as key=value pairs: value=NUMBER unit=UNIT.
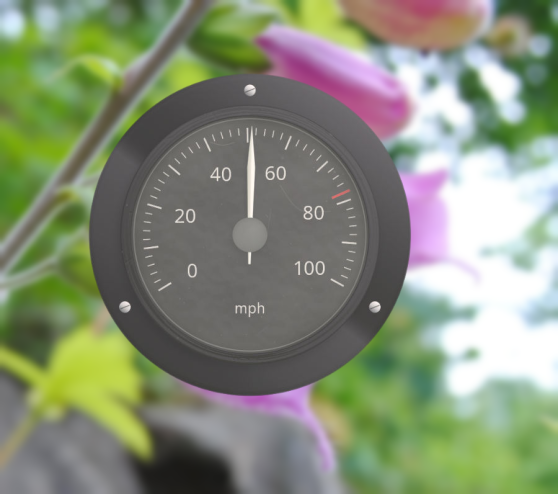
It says value=51 unit=mph
